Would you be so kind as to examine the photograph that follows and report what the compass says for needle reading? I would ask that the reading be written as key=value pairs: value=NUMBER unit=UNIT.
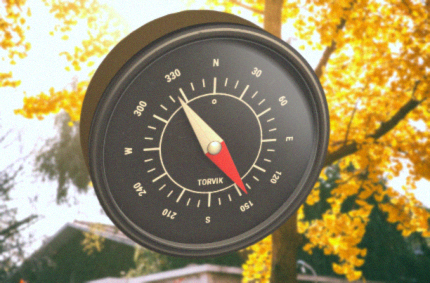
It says value=145 unit=°
